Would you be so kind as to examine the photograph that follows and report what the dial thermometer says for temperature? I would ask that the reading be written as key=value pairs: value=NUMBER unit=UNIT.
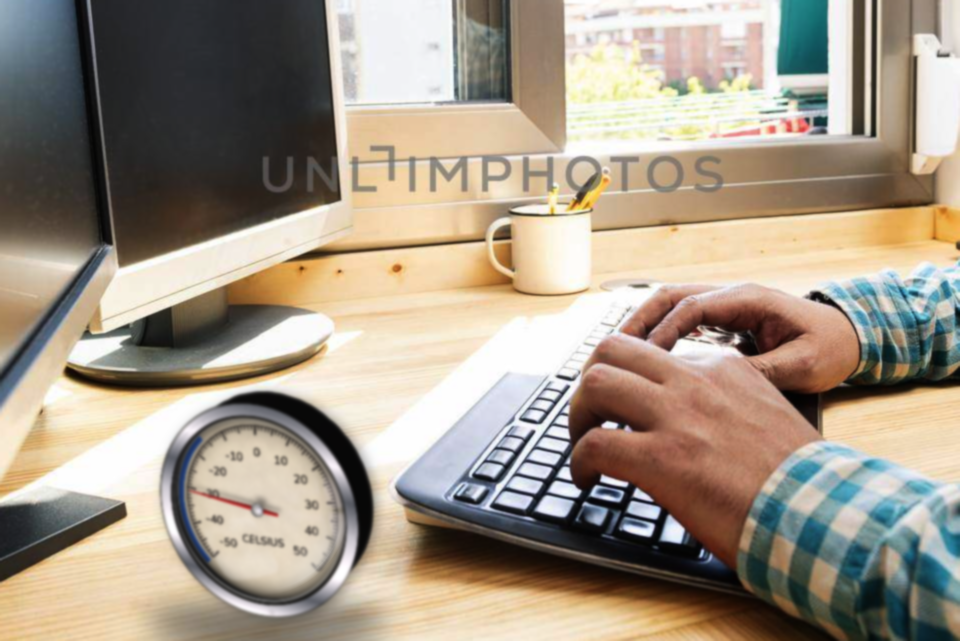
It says value=-30 unit=°C
